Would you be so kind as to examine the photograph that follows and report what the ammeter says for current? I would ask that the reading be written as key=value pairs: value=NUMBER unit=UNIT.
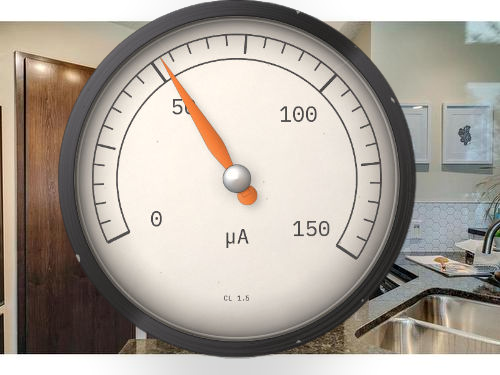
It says value=52.5 unit=µA
